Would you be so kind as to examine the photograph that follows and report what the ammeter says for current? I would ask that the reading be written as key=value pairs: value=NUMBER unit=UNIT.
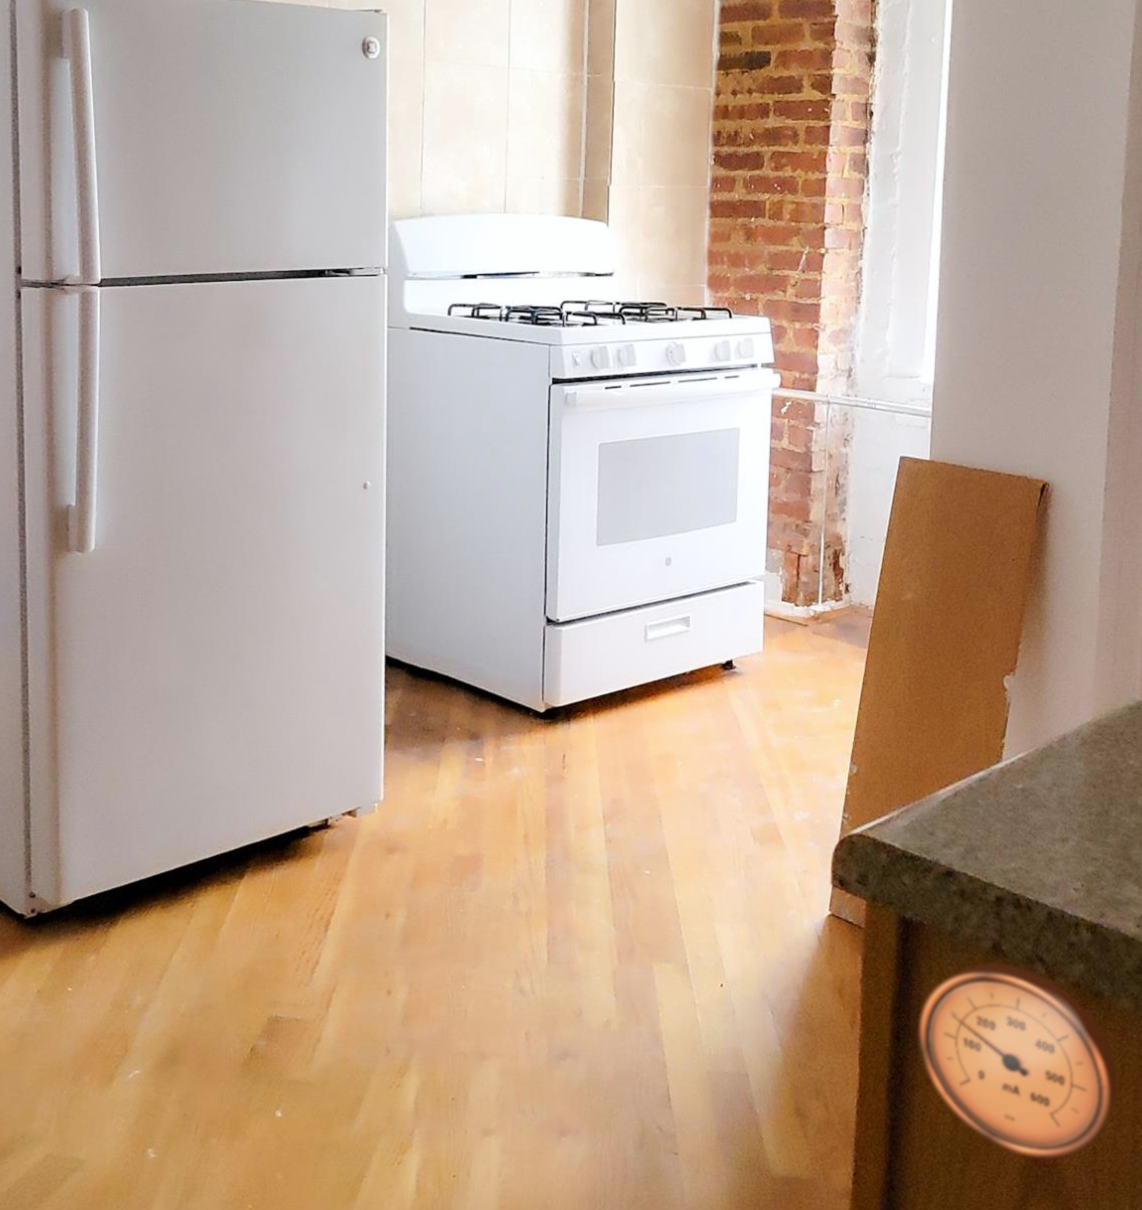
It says value=150 unit=mA
